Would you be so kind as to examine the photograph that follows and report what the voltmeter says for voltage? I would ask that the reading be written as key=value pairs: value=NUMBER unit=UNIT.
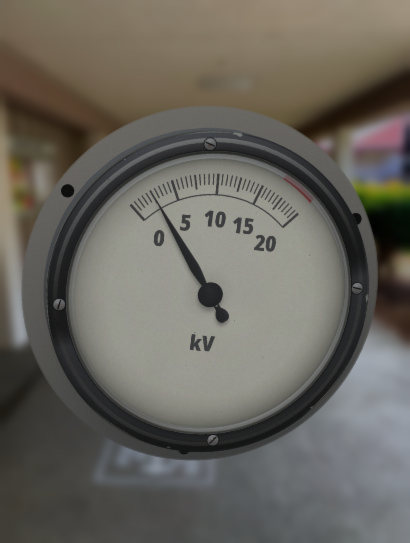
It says value=2.5 unit=kV
